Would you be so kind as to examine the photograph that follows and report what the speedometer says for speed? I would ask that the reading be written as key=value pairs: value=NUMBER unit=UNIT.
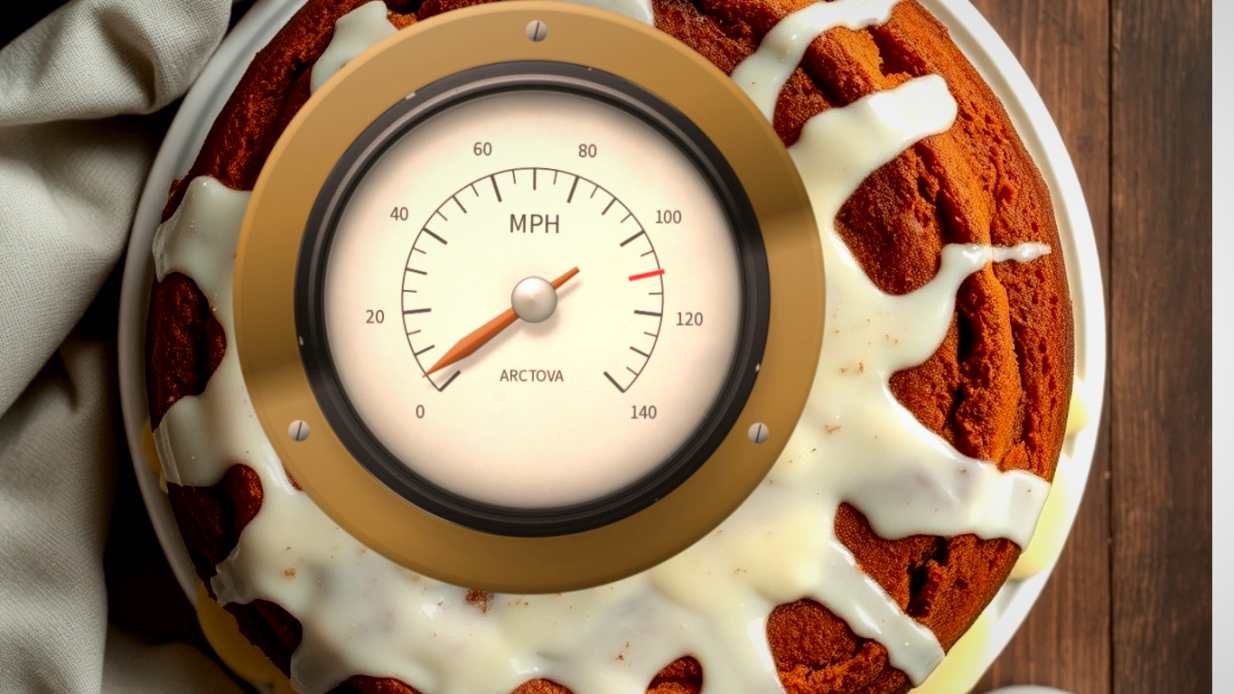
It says value=5 unit=mph
